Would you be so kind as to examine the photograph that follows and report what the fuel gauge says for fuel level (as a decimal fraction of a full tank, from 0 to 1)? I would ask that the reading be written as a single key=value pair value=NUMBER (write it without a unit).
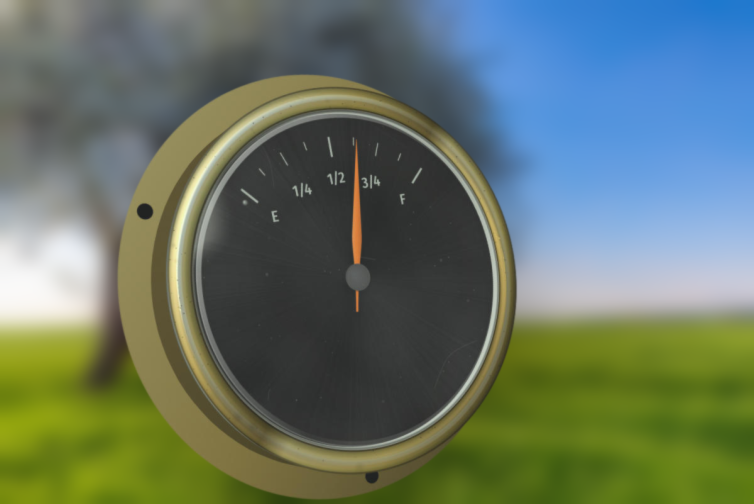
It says value=0.625
